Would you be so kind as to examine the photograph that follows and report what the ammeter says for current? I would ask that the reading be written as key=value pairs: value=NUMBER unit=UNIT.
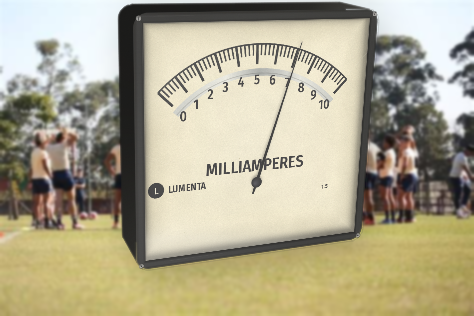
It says value=7 unit=mA
